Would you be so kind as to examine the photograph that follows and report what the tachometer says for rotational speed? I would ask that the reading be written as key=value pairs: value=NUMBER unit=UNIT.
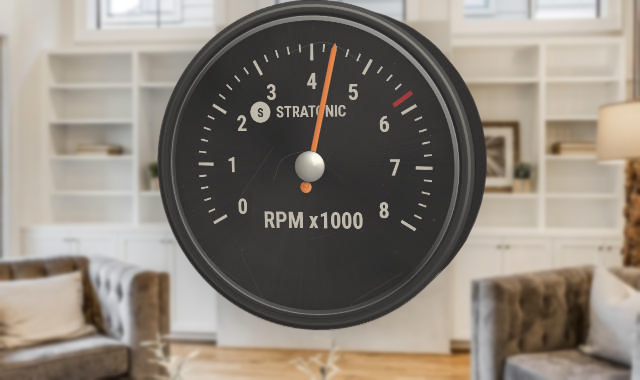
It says value=4400 unit=rpm
